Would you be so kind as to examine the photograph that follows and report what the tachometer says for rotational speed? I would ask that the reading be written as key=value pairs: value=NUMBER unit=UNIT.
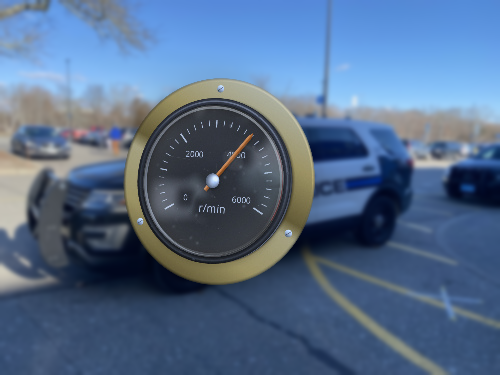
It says value=4000 unit=rpm
